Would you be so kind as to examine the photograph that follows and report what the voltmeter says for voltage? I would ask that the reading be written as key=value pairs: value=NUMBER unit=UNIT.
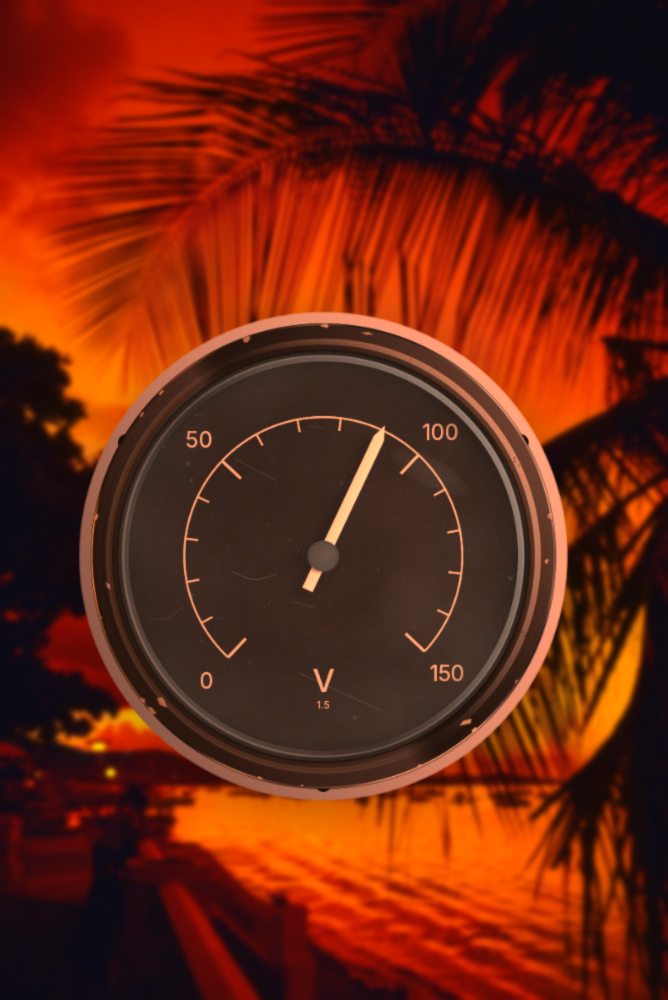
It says value=90 unit=V
